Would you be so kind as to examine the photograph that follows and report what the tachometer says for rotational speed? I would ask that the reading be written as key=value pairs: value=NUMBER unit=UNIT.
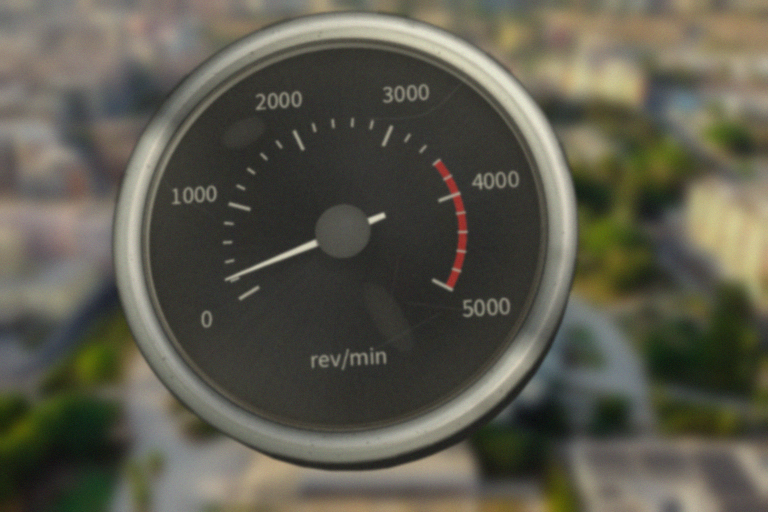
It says value=200 unit=rpm
